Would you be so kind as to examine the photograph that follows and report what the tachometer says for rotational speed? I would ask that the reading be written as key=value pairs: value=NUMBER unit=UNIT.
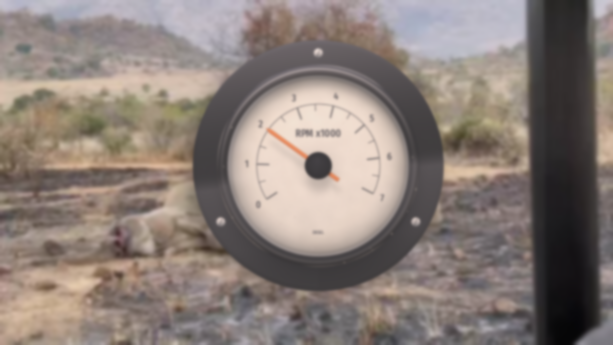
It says value=2000 unit=rpm
